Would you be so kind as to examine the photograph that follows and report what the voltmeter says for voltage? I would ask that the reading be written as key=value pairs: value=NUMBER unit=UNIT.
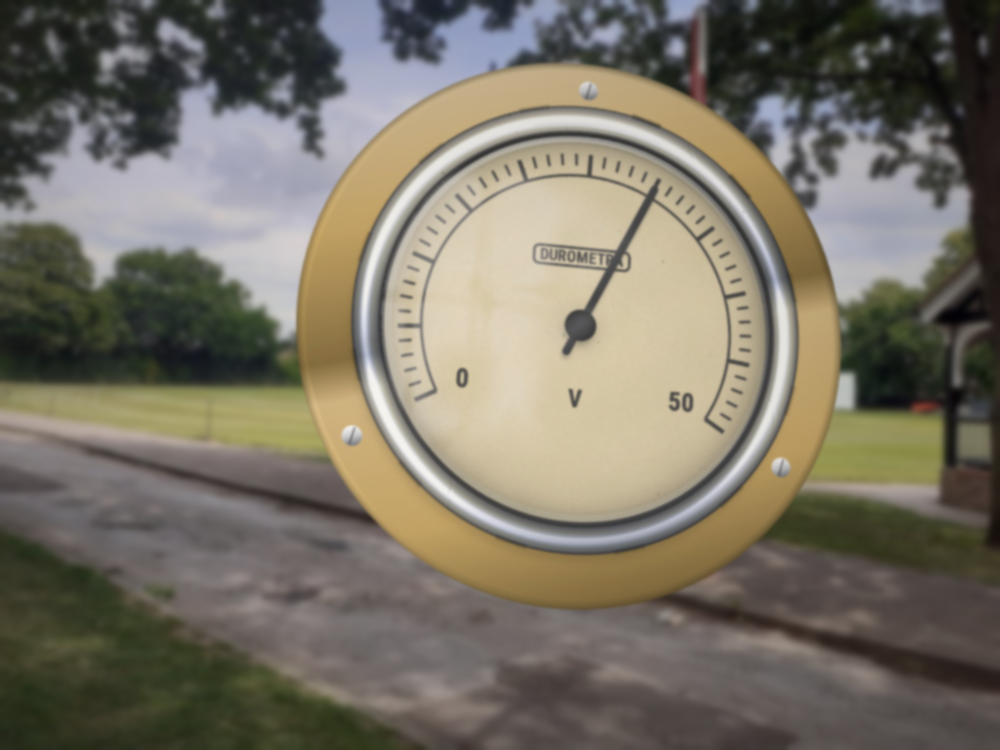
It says value=30 unit=V
